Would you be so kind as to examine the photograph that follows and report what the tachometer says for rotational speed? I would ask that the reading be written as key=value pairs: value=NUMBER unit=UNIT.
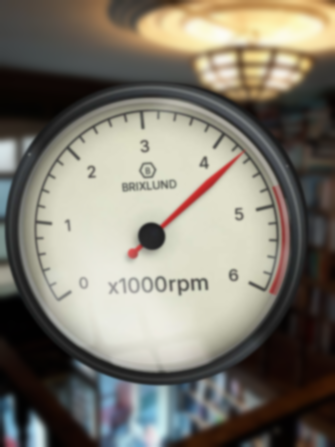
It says value=4300 unit=rpm
